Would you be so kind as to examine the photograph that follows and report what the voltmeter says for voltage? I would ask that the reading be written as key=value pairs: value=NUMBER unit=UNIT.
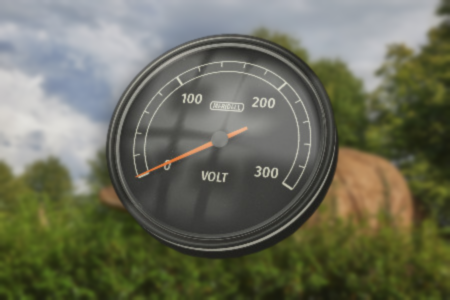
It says value=0 unit=V
